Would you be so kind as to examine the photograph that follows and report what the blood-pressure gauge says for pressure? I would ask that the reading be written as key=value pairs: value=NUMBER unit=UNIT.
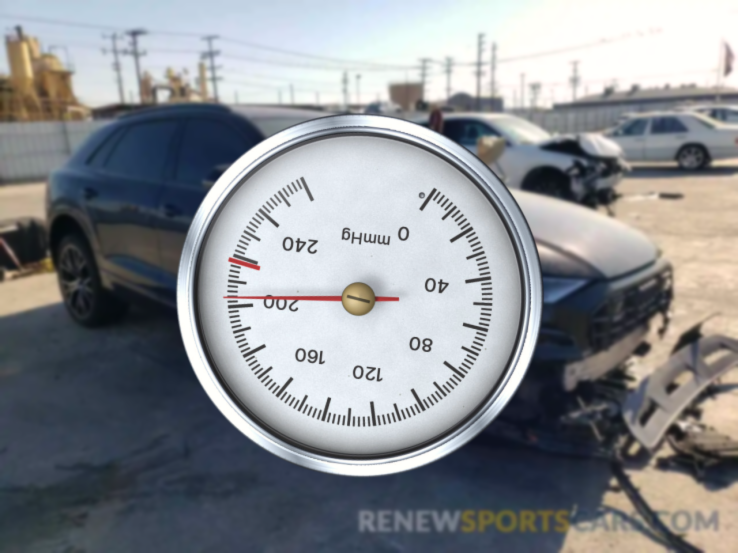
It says value=204 unit=mmHg
